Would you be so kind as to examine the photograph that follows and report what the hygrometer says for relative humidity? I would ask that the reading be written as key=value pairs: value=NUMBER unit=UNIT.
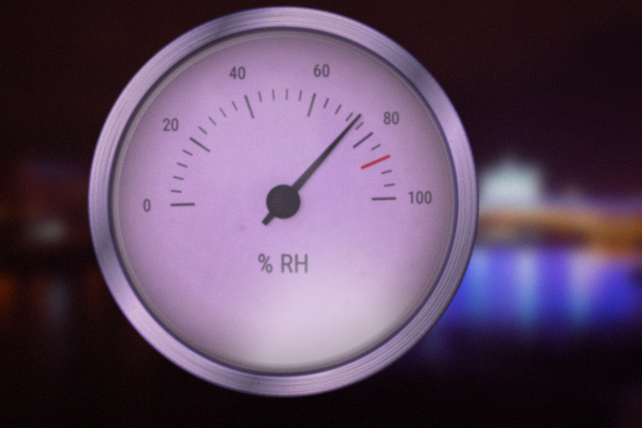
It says value=74 unit=%
